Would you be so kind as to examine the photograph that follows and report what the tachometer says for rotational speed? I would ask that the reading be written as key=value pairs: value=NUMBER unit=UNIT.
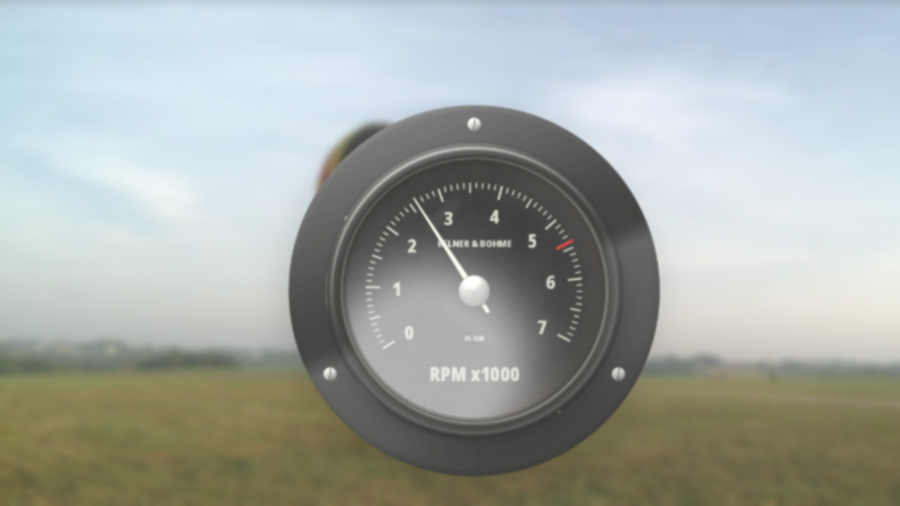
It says value=2600 unit=rpm
